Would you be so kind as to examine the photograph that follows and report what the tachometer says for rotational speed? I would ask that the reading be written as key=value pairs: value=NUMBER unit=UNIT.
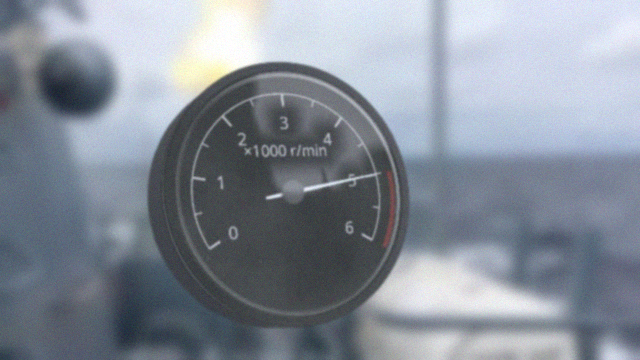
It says value=5000 unit=rpm
